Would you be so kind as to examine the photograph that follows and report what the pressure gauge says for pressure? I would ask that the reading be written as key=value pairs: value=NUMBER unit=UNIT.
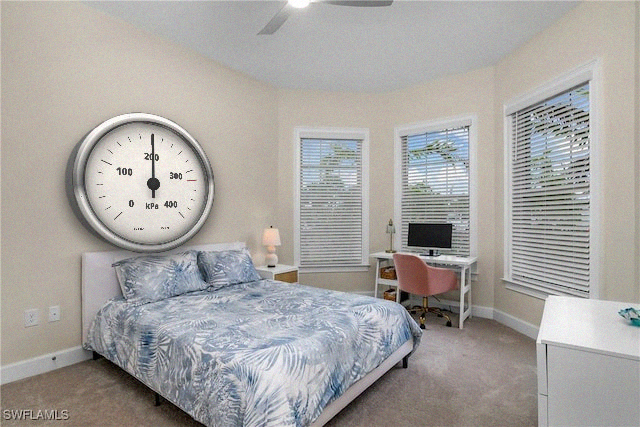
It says value=200 unit=kPa
